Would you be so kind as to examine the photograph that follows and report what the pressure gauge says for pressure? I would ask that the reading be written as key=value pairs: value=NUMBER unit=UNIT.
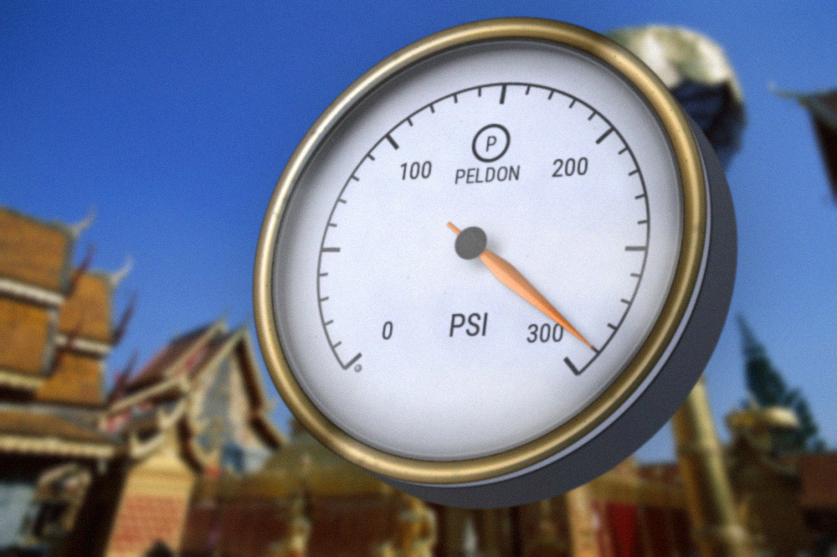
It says value=290 unit=psi
